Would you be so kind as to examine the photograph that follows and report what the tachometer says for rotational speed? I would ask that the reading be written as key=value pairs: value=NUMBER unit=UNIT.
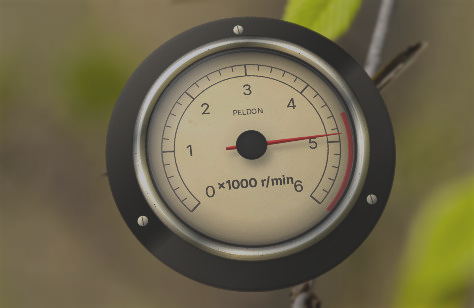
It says value=4900 unit=rpm
